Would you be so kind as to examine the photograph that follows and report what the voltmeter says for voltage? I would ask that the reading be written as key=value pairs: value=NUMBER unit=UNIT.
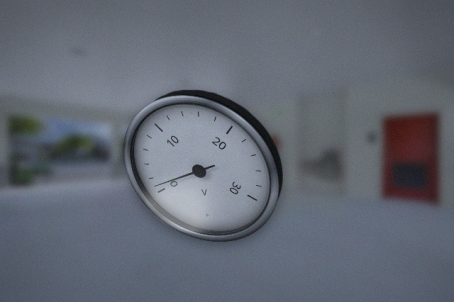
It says value=1 unit=V
